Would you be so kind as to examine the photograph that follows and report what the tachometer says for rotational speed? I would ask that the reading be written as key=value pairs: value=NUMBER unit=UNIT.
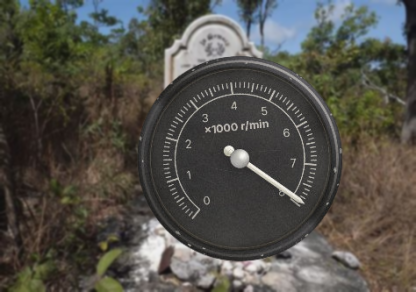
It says value=7900 unit=rpm
